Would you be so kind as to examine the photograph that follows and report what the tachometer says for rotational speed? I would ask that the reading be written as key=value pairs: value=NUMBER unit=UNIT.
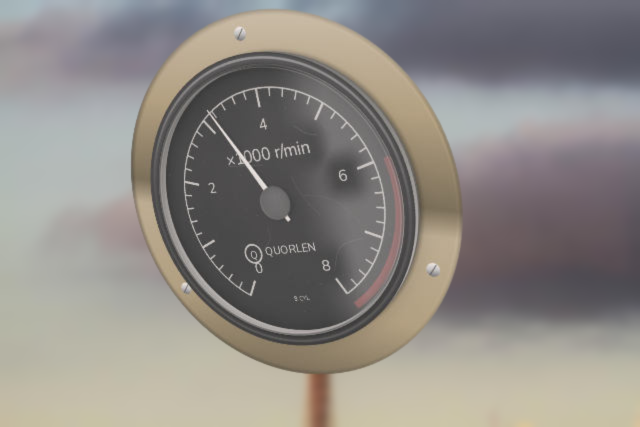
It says value=3200 unit=rpm
